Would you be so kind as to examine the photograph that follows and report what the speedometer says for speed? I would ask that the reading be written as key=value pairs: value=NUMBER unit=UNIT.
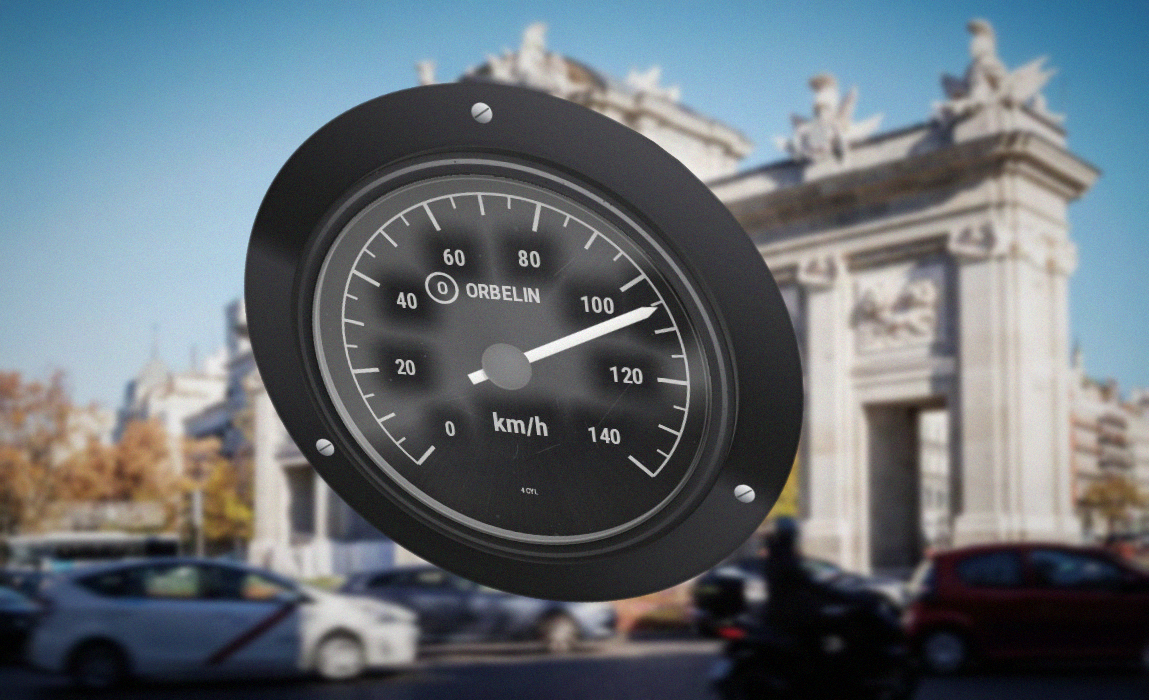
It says value=105 unit=km/h
